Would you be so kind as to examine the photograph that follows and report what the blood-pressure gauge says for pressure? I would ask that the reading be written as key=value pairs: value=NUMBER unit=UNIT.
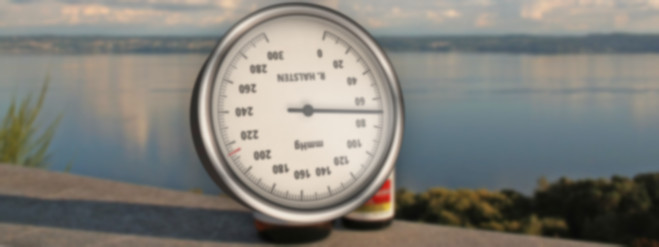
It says value=70 unit=mmHg
